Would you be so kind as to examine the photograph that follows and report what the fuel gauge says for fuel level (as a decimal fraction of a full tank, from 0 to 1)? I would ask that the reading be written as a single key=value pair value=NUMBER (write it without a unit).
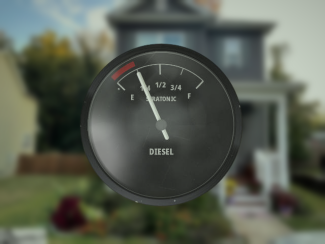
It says value=0.25
